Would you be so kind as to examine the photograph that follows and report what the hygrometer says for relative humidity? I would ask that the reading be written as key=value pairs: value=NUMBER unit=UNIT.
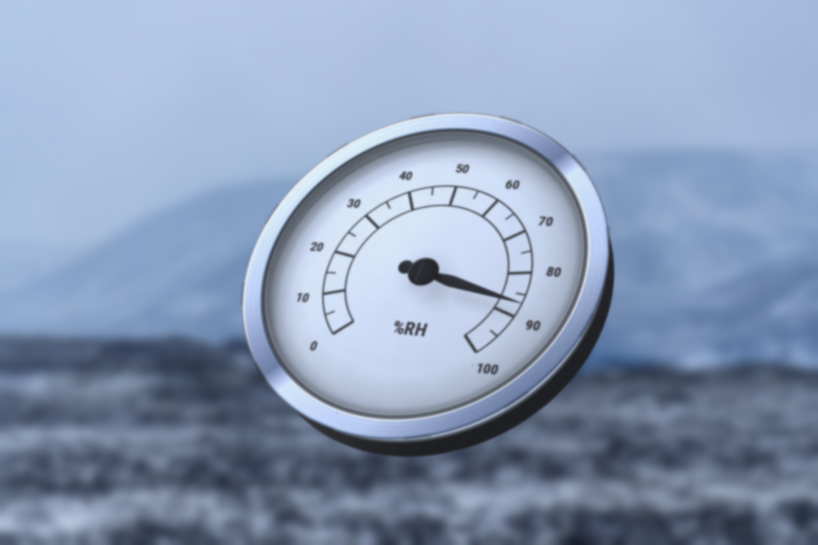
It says value=87.5 unit=%
